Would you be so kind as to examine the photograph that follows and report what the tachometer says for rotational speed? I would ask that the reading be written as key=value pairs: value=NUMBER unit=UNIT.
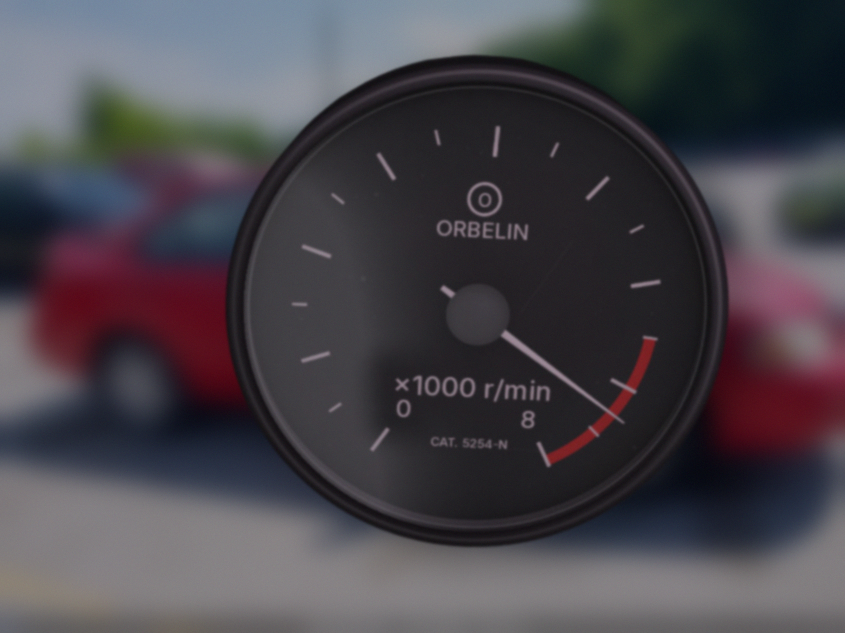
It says value=7250 unit=rpm
